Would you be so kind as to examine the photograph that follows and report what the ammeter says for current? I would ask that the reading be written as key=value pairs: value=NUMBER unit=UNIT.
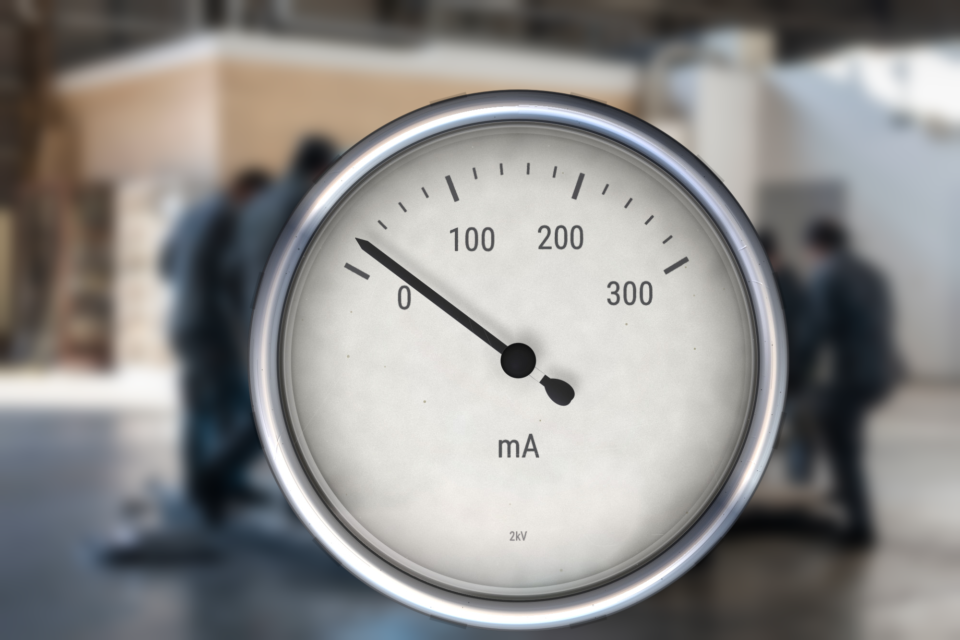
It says value=20 unit=mA
